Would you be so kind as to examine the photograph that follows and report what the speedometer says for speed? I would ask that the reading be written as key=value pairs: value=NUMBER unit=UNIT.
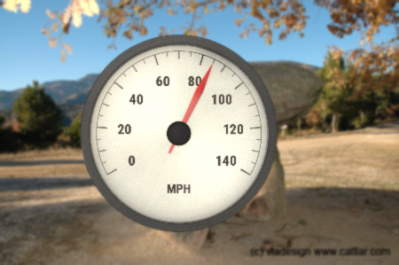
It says value=85 unit=mph
